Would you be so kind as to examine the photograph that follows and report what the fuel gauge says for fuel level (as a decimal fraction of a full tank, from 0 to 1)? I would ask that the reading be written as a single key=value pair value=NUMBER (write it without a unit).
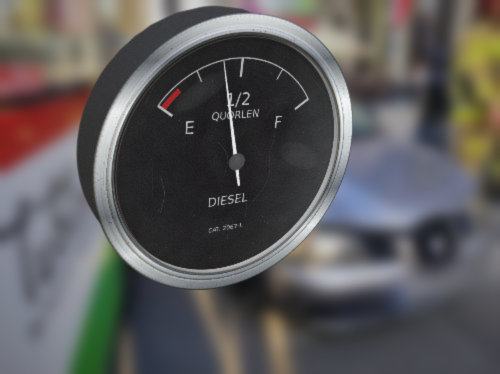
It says value=0.375
